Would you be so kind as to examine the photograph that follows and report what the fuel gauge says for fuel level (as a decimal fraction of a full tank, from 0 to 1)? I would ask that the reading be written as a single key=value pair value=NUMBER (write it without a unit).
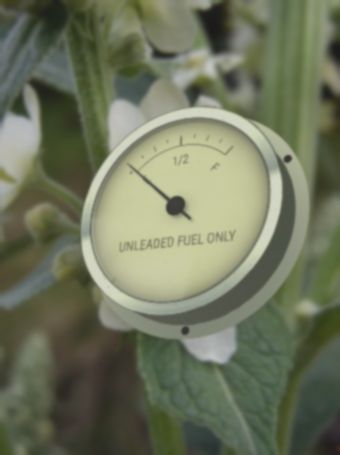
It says value=0
